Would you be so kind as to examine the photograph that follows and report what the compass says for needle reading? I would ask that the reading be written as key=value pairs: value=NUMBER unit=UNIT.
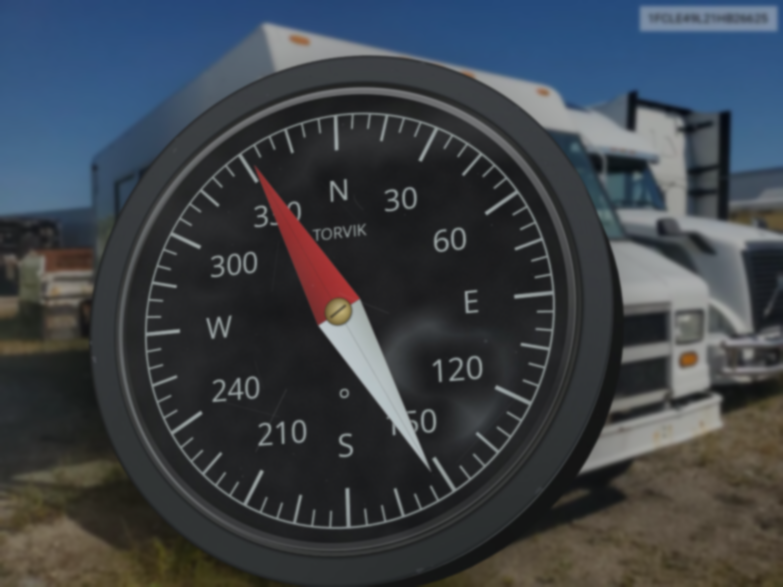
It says value=332.5 unit=°
